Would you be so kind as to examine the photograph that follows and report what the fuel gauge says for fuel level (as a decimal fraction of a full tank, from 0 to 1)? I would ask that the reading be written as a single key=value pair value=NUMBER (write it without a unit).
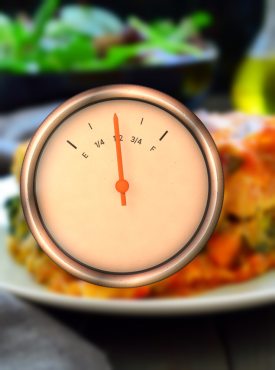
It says value=0.5
